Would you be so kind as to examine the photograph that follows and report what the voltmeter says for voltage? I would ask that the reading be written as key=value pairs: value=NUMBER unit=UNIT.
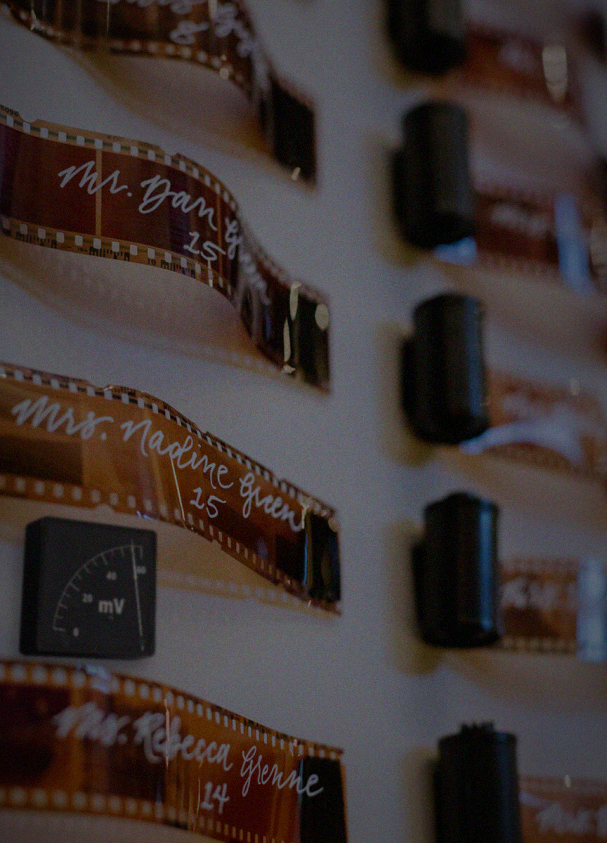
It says value=55 unit=mV
